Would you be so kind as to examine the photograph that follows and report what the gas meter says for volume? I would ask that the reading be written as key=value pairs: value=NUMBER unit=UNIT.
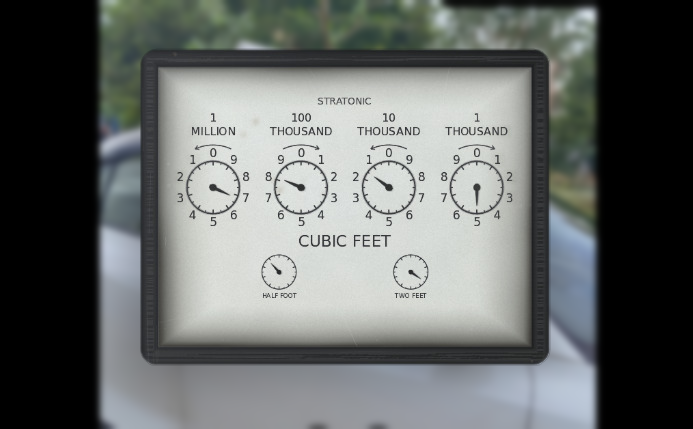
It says value=681500 unit=ft³
